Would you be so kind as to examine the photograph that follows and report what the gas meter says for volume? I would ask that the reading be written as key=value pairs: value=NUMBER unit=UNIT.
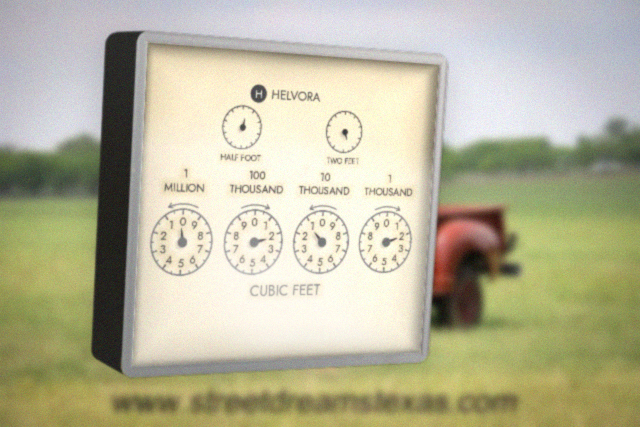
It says value=21200 unit=ft³
